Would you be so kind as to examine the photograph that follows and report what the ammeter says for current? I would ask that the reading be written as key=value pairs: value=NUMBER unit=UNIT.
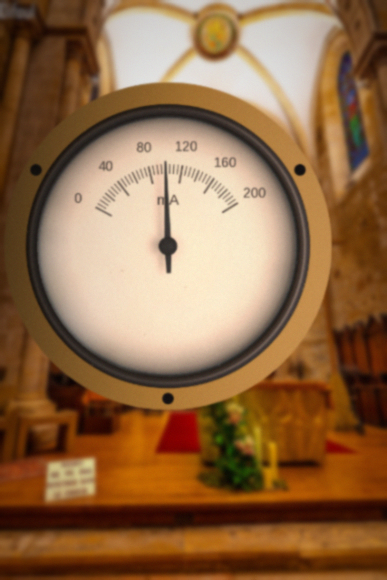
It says value=100 unit=mA
